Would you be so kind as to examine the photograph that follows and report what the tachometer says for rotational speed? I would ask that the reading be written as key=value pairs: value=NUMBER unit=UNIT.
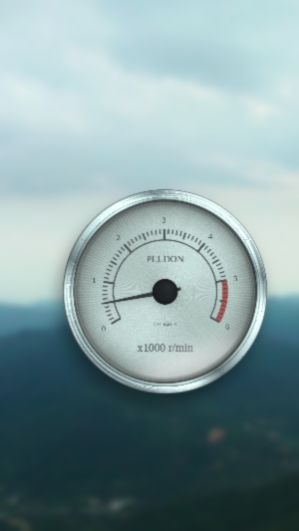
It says value=500 unit=rpm
